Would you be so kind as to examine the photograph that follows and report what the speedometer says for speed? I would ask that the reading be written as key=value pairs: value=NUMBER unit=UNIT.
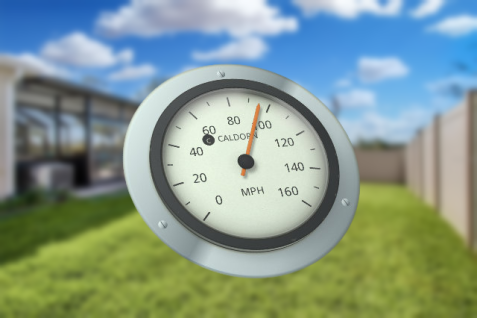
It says value=95 unit=mph
